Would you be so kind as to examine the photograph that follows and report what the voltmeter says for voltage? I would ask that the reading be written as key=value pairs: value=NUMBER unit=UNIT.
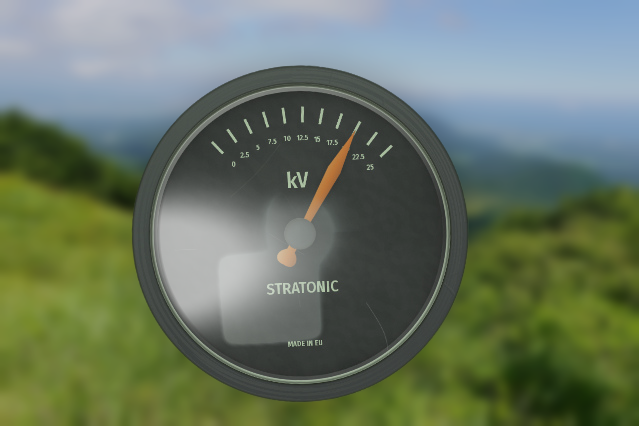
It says value=20 unit=kV
